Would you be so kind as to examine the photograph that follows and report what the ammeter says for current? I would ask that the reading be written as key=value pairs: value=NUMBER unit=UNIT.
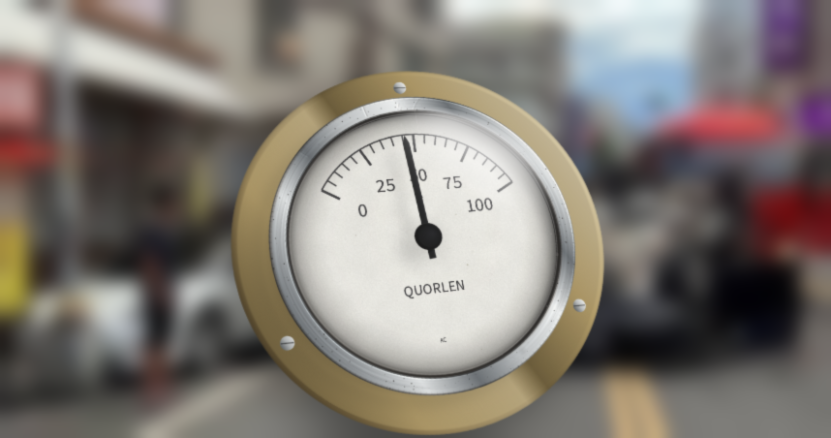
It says value=45 unit=A
